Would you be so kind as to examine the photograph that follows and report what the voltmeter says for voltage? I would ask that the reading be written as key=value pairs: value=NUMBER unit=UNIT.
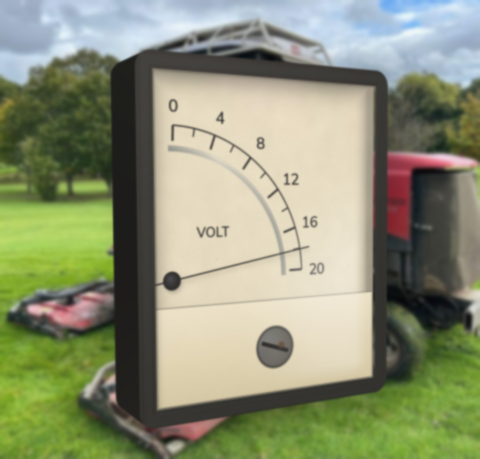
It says value=18 unit=V
